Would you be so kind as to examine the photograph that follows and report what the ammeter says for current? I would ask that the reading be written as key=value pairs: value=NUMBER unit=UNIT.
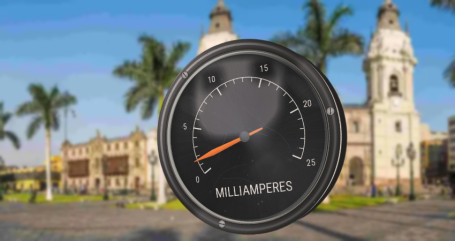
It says value=1.5 unit=mA
